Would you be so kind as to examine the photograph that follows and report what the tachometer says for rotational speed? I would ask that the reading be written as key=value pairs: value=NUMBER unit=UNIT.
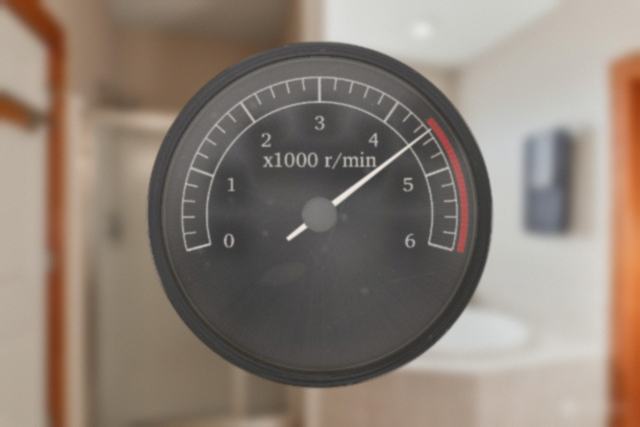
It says value=4500 unit=rpm
